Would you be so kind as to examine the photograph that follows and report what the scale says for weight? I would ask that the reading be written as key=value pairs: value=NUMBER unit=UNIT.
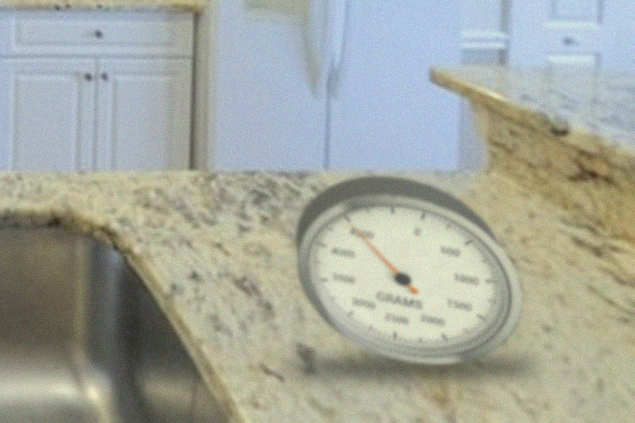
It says value=4500 unit=g
